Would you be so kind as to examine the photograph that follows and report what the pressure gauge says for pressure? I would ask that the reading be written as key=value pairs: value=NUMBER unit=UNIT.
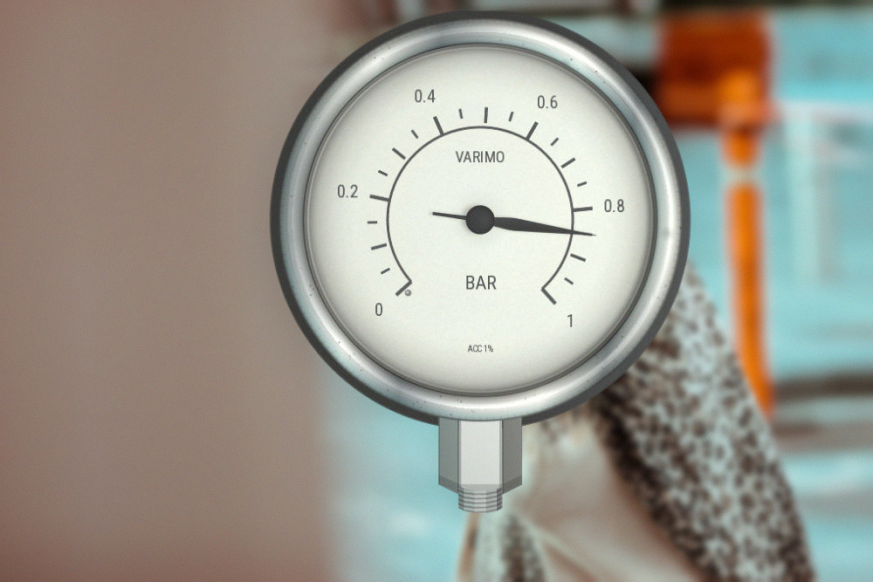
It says value=0.85 unit=bar
